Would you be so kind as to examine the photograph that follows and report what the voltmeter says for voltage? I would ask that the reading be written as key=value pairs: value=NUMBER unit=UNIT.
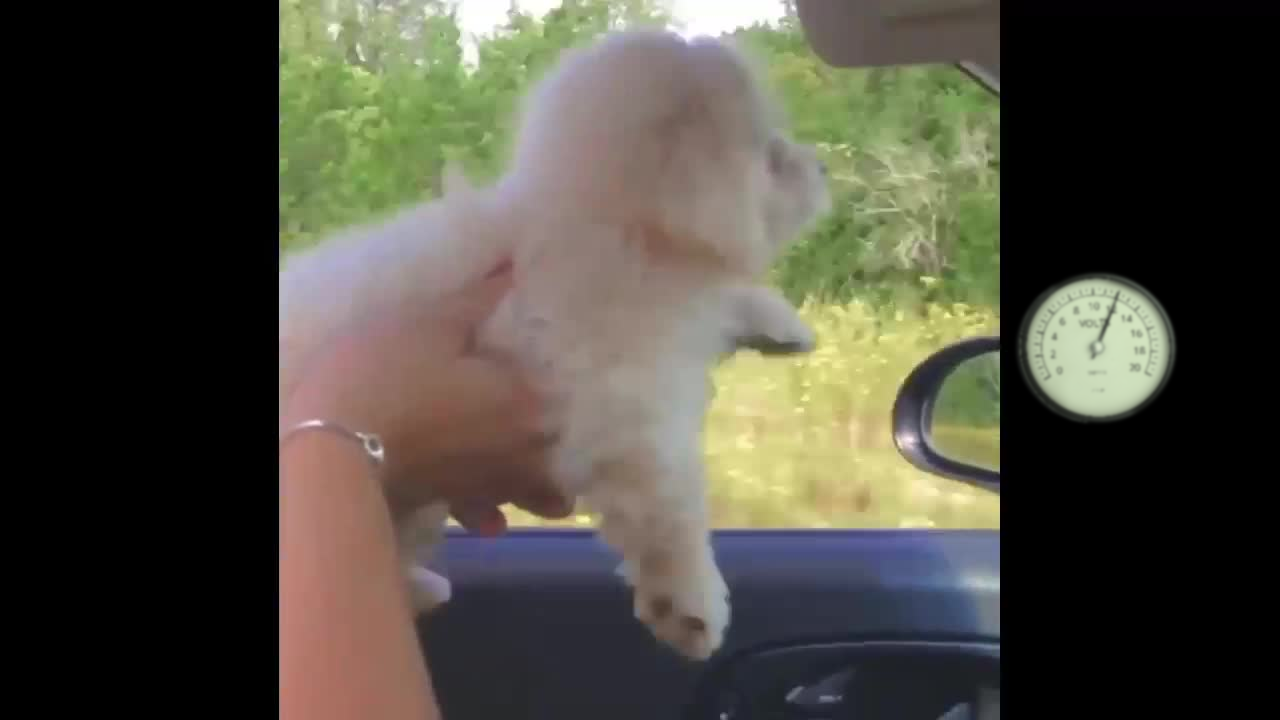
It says value=12 unit=V
